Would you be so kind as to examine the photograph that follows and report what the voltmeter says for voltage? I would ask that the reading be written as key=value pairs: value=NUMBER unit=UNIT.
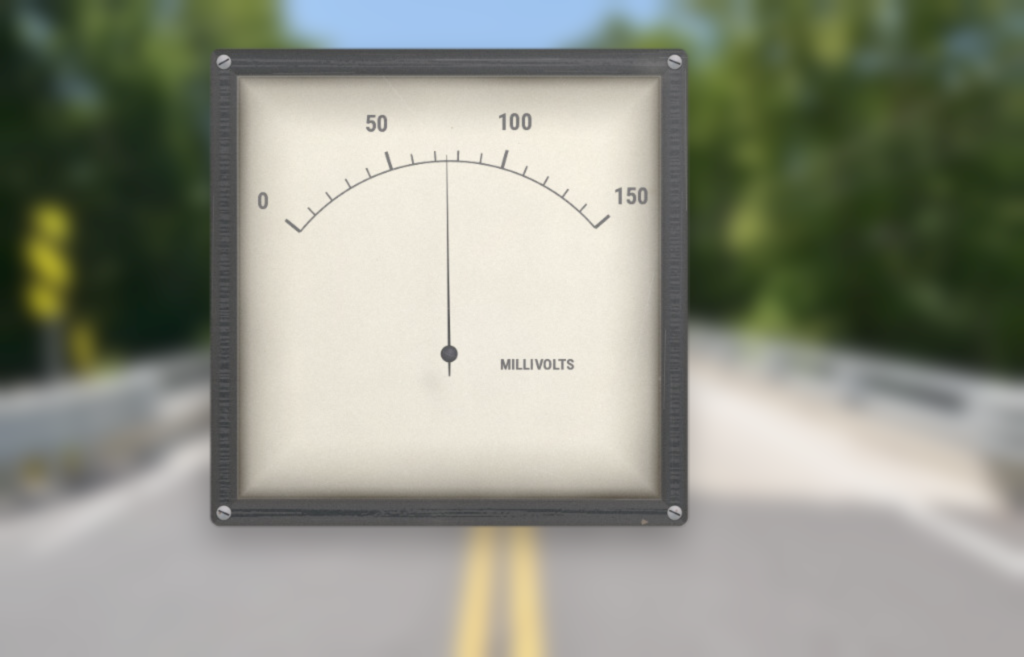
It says value=75 unit=mV
